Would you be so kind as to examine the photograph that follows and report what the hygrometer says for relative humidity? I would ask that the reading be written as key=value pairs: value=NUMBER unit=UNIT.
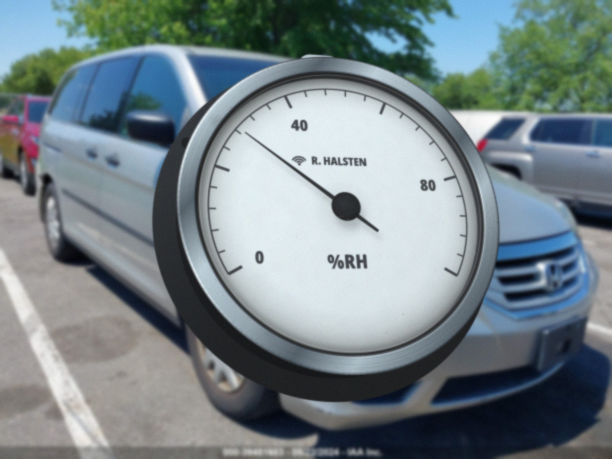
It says value=28 unit=%
